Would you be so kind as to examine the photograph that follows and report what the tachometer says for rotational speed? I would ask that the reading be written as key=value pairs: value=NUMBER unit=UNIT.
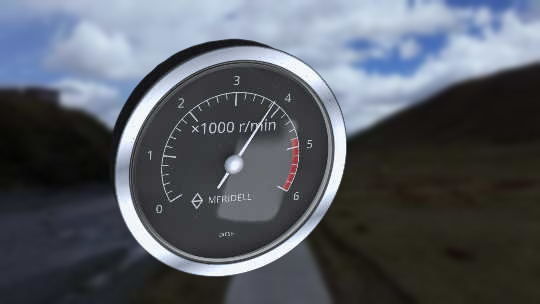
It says value=3800 unit=rpm
